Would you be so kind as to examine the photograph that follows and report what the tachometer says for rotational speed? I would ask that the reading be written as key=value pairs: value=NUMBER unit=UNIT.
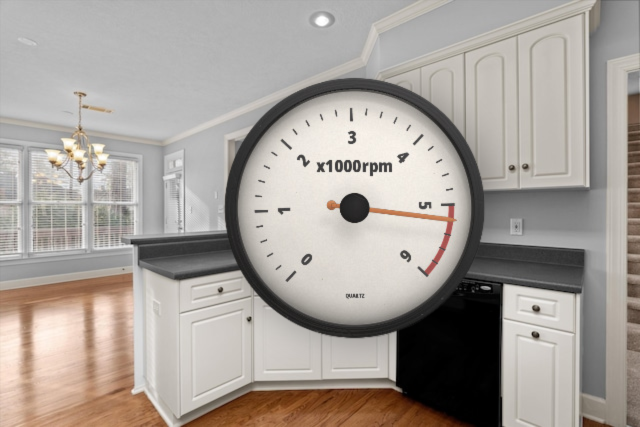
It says value=5200 unit=rpm
